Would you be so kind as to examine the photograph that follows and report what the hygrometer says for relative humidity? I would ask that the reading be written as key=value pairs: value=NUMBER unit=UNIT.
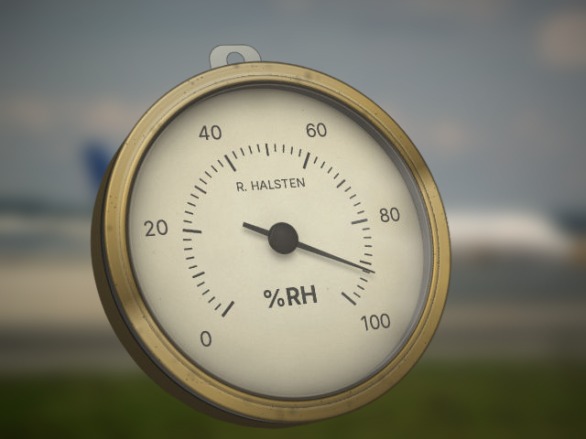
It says value=92 unit=%
